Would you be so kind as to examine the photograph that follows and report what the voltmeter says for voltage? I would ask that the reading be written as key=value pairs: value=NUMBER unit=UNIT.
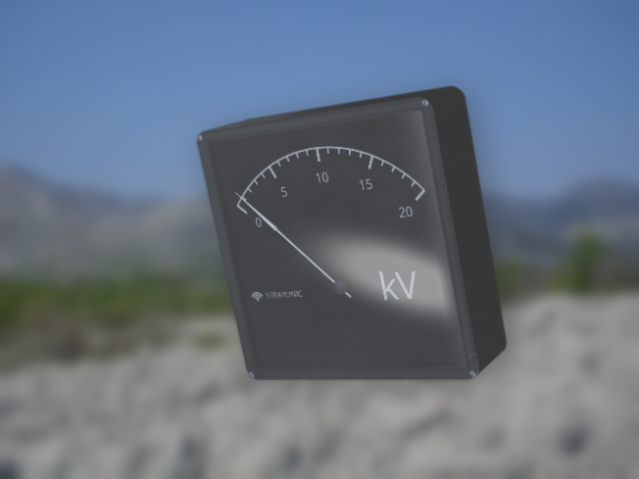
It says value=1 unit=kV
